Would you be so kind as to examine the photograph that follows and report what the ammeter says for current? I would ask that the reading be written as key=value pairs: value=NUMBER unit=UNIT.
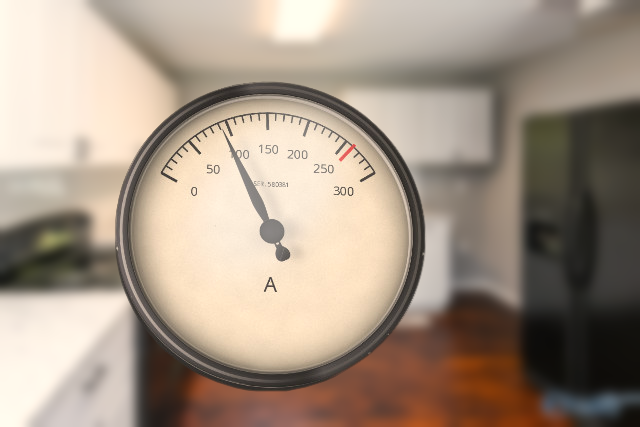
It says value=90 unit=A
